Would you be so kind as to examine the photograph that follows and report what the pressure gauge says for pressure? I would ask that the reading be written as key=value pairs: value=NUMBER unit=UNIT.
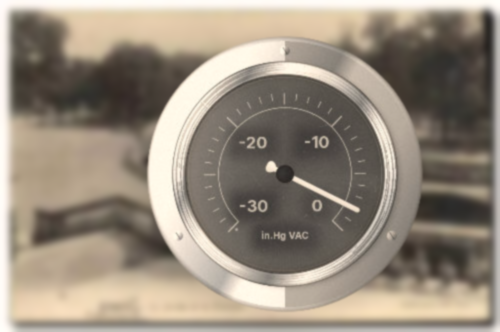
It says value=-2 unit=inHg
